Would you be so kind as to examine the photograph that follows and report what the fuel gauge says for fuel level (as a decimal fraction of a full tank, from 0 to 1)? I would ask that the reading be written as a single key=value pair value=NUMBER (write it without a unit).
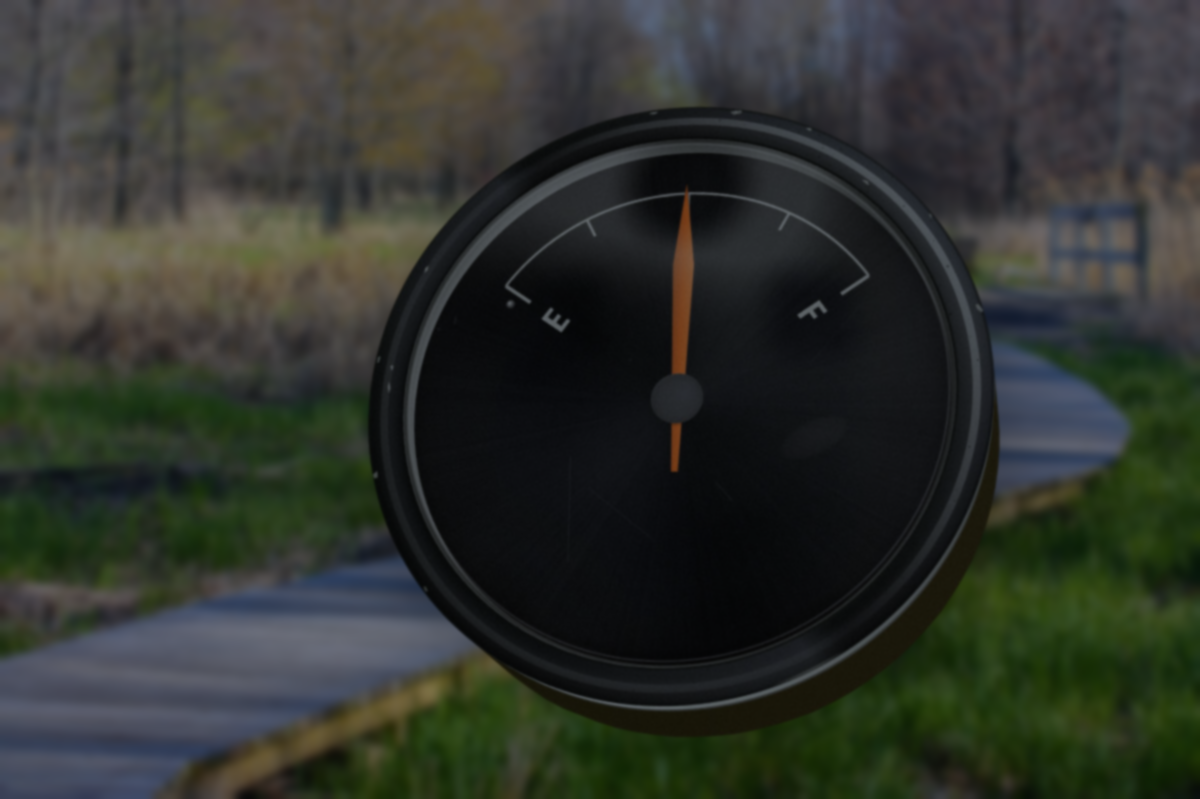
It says value=0.5
